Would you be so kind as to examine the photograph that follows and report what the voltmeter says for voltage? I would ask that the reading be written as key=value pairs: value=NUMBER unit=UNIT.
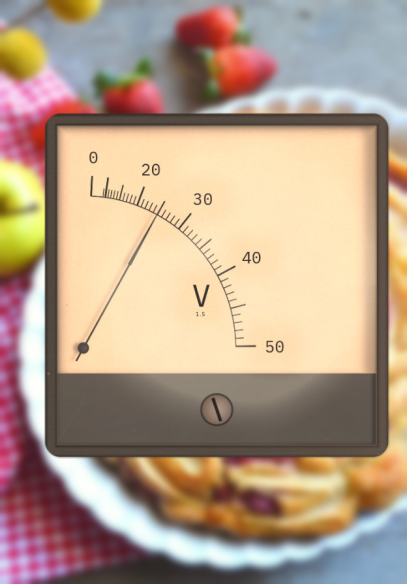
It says value=25 unit=V
